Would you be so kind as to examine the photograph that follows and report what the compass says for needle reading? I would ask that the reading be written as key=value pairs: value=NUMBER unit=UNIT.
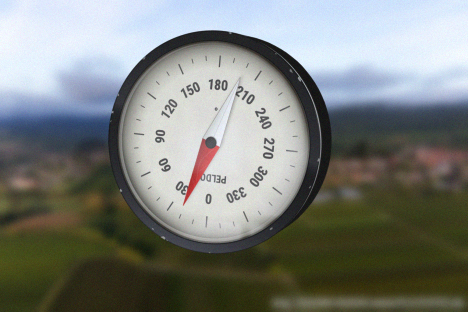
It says value=20 unit=°
